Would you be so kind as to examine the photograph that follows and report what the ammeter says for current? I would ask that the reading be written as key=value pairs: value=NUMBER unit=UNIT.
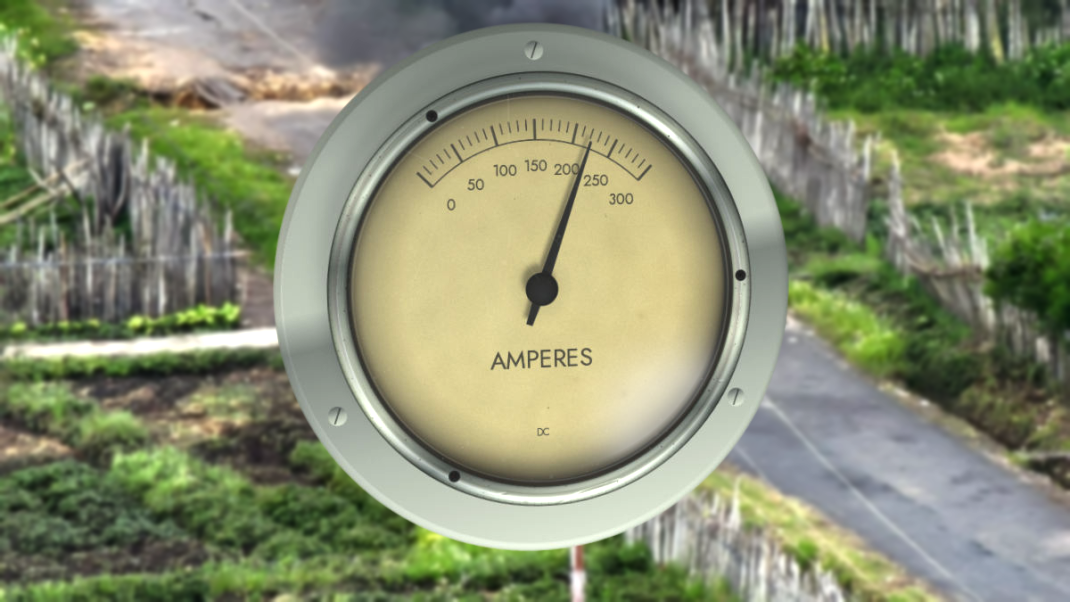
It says value=220 unit=A
